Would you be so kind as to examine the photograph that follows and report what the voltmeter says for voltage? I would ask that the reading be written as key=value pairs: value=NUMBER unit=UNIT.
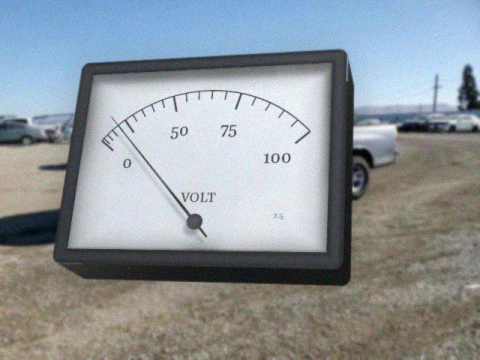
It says value=20 unit=V
